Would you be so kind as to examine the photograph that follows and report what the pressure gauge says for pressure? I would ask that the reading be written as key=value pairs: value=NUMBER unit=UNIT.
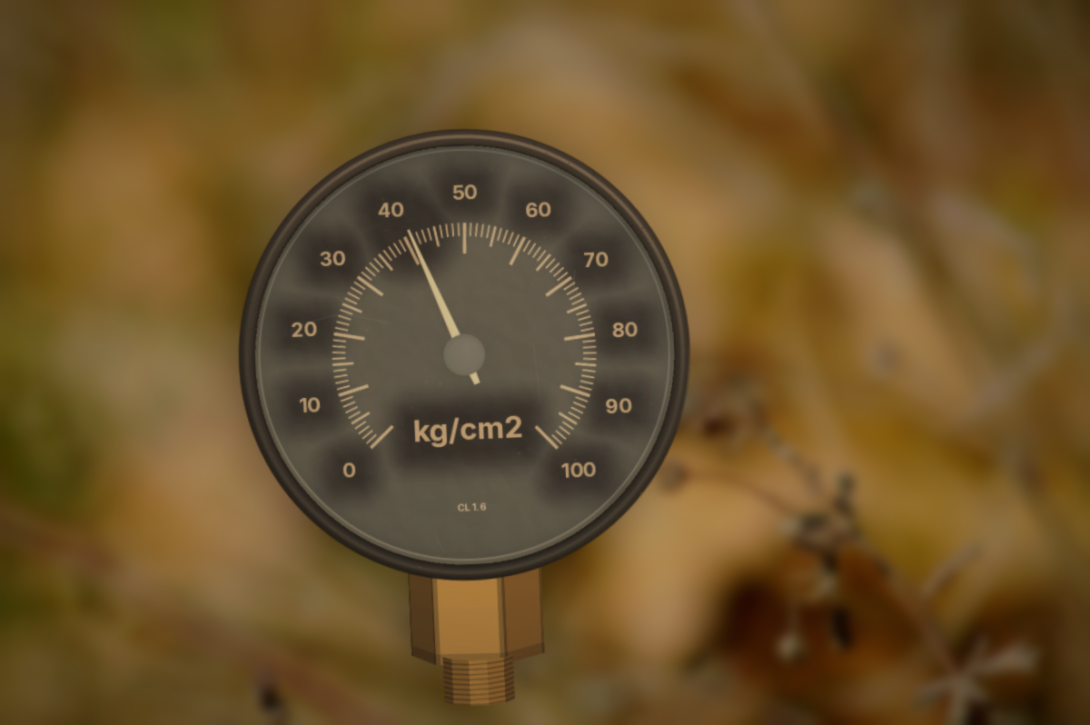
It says value=41 unit=kg/cm²
